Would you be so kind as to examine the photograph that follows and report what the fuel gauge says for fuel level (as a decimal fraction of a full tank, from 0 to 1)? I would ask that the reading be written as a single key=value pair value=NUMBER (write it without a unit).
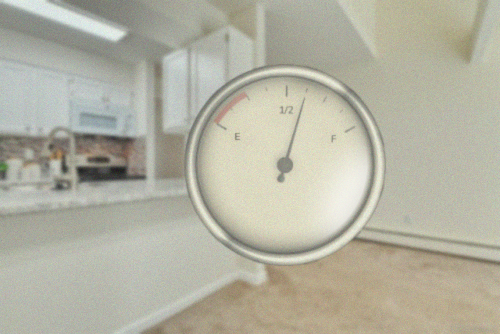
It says value=0.625
